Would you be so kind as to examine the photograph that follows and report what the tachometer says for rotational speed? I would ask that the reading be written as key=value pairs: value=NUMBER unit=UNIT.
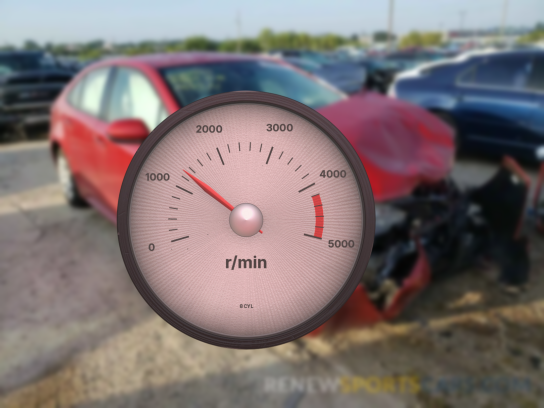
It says value=1300 unit=rpm
